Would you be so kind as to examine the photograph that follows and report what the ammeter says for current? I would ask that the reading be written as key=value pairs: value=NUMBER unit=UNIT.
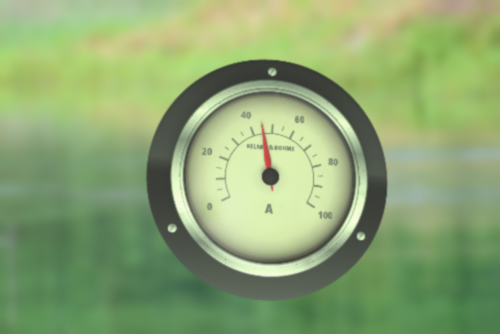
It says value=45 unit=A
